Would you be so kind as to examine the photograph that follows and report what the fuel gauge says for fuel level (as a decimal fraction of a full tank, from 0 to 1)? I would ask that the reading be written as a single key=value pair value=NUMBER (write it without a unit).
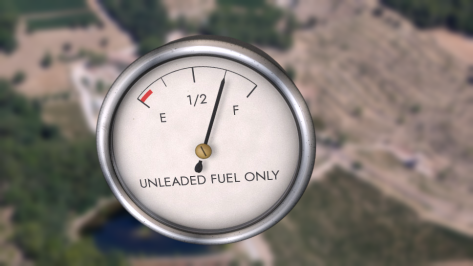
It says value=0.75
